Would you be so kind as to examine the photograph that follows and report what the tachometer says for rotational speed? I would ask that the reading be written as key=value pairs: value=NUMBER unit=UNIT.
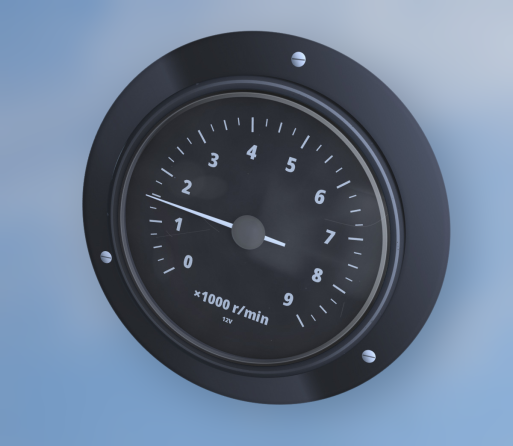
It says value=1500 unit=rpm
